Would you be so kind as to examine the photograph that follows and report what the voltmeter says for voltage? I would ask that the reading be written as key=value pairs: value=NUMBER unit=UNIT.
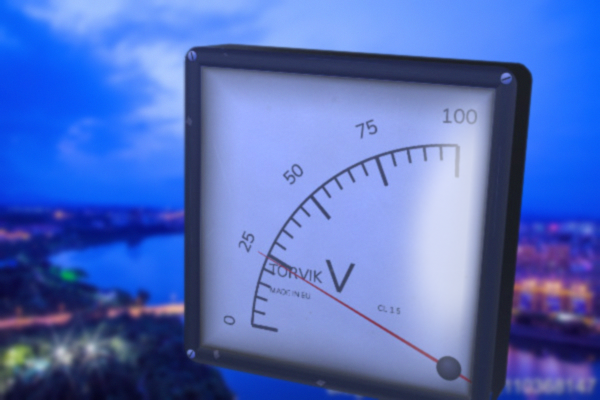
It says value=25 unit=V
